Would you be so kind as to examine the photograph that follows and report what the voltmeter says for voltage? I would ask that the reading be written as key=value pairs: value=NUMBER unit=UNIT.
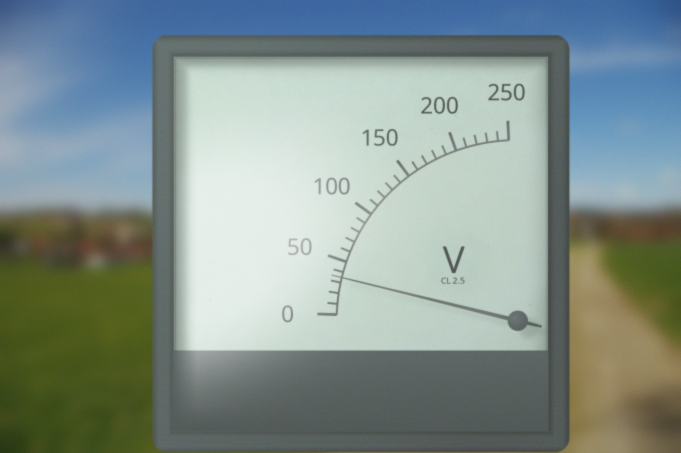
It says value=35 unit=V
